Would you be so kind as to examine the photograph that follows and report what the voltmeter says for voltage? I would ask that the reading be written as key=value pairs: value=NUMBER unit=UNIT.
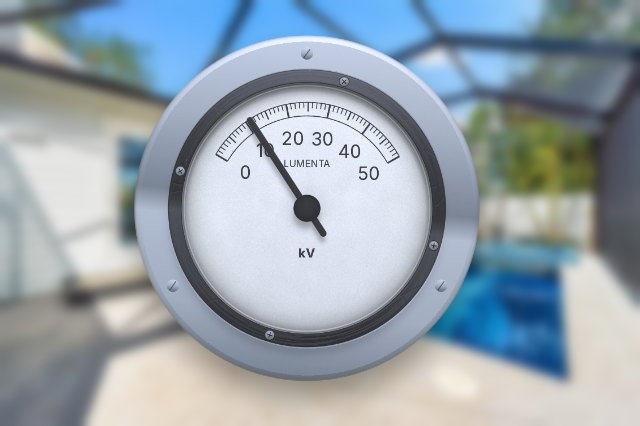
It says value=11 unit=kV
